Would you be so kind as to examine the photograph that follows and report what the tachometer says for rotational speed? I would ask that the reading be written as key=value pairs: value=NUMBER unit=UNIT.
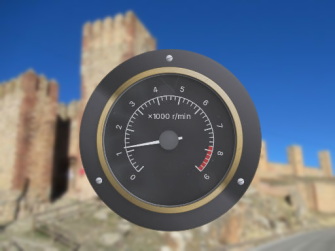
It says value=1200 unit=rpm
